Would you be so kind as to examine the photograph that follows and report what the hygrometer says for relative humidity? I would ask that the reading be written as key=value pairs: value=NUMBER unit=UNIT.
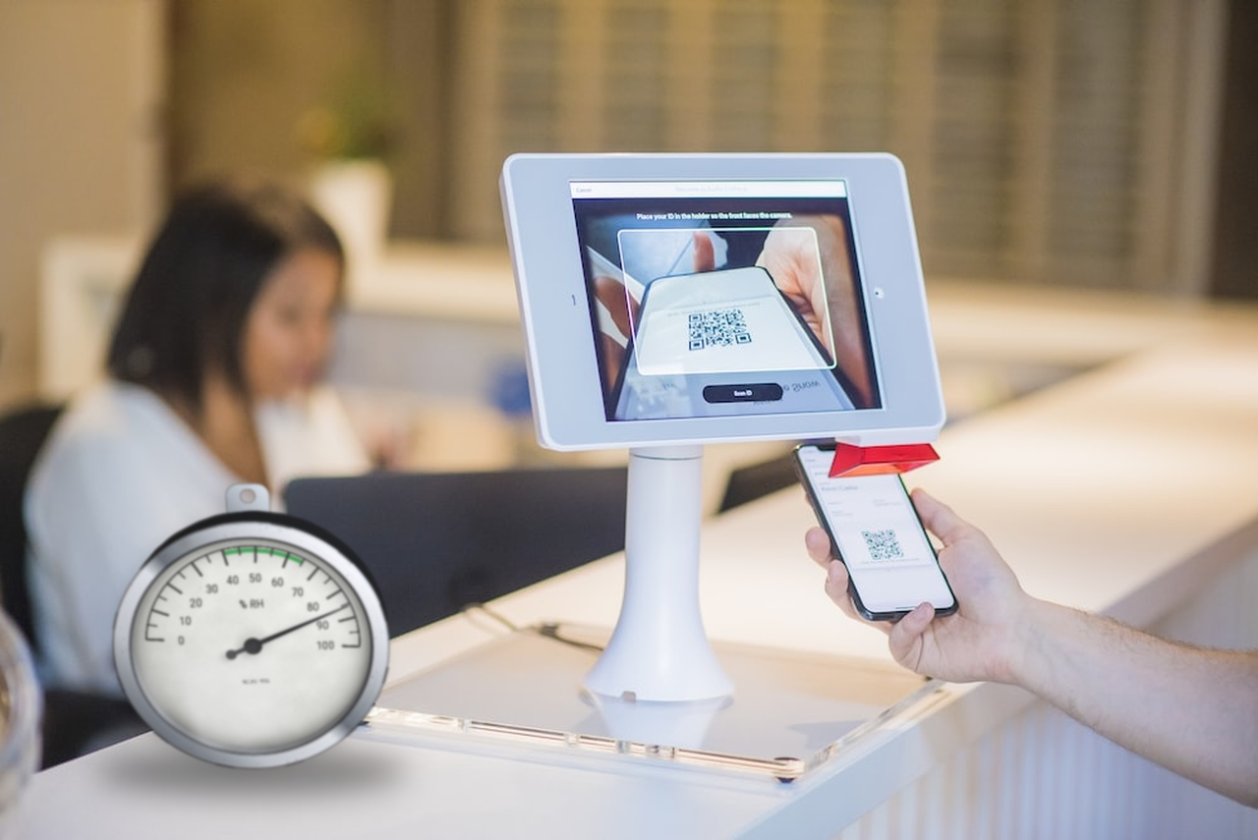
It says value=85 unit=%
